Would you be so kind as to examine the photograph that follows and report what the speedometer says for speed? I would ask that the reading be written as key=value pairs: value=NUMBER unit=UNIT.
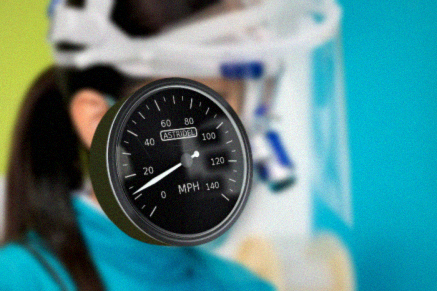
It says value=12.5 unit=mph
